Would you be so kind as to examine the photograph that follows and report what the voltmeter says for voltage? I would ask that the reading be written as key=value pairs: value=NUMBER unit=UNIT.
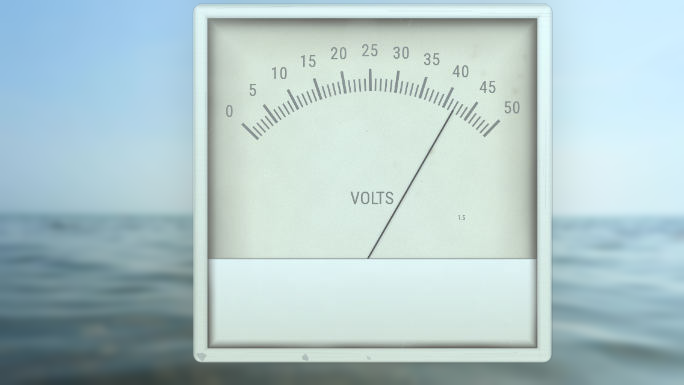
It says value=42 unit=V
